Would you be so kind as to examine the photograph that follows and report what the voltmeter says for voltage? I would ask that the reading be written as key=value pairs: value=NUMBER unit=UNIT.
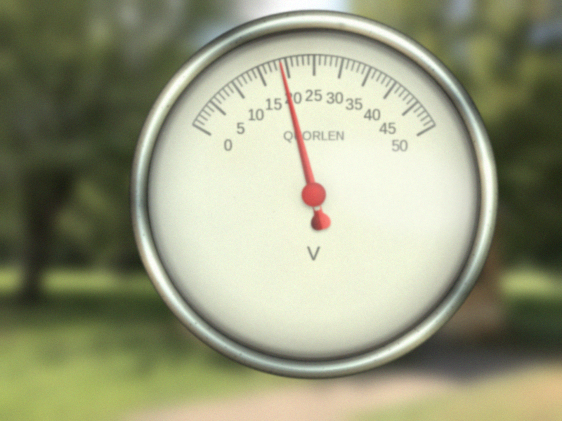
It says value=19 unit=V
